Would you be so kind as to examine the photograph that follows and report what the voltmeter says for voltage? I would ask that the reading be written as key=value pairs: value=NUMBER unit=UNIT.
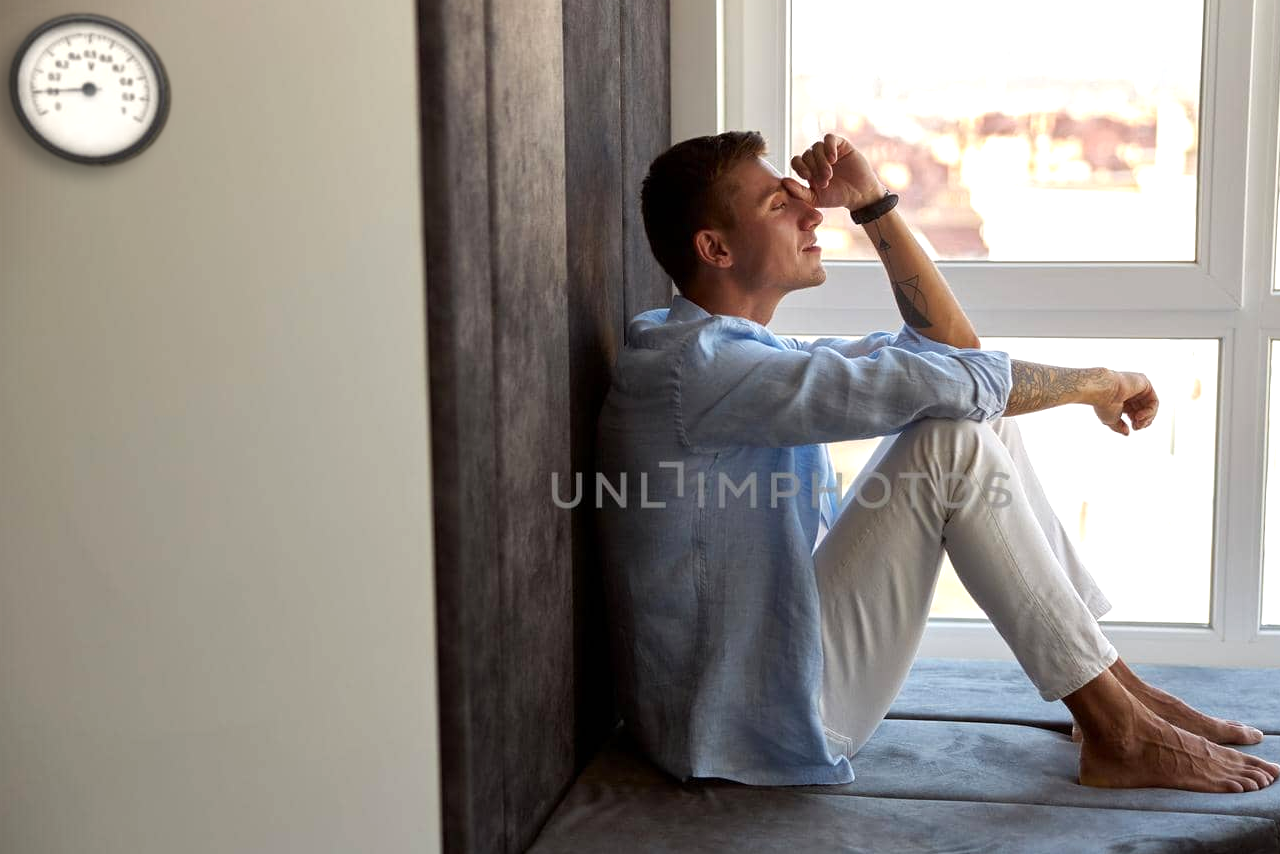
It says value=0.1 unit=V
